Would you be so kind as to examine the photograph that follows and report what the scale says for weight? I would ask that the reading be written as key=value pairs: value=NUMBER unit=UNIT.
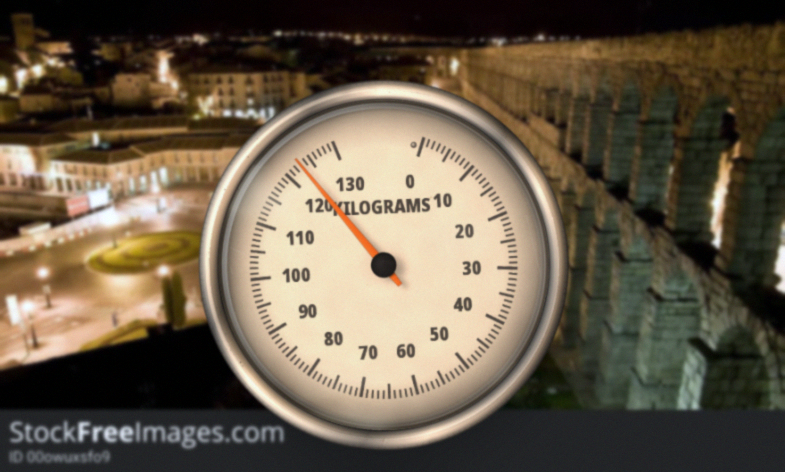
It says value=123 unit=kg
